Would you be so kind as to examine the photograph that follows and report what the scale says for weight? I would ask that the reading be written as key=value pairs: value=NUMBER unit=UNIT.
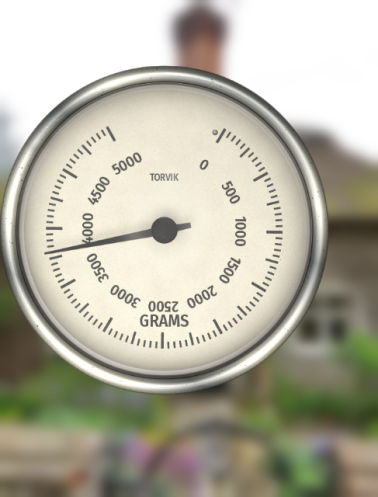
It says value=3800 unit=g
